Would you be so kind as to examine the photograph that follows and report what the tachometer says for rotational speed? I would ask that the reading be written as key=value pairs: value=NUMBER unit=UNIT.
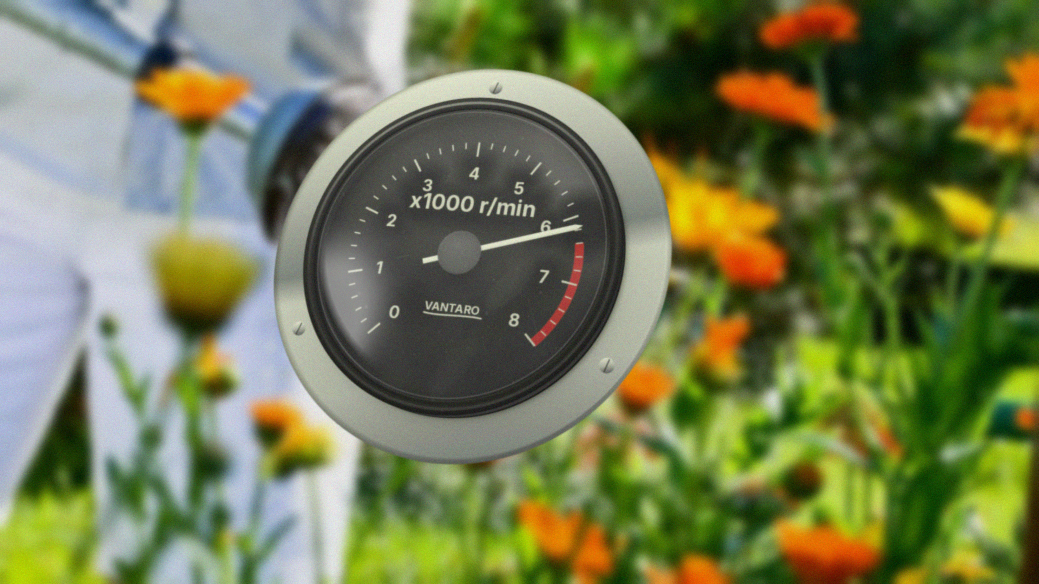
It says value=6200 unit=rpm
